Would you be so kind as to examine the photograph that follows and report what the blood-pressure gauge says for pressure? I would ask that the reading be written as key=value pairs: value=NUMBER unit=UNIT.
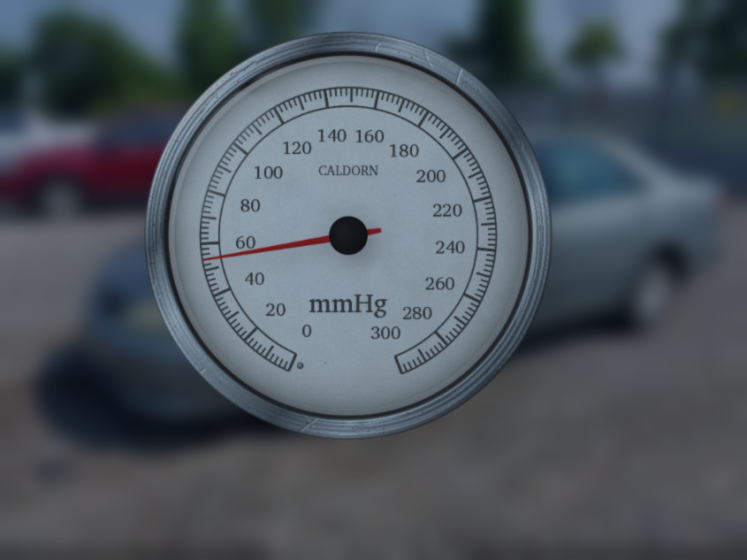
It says value=54 unit=mmHg
